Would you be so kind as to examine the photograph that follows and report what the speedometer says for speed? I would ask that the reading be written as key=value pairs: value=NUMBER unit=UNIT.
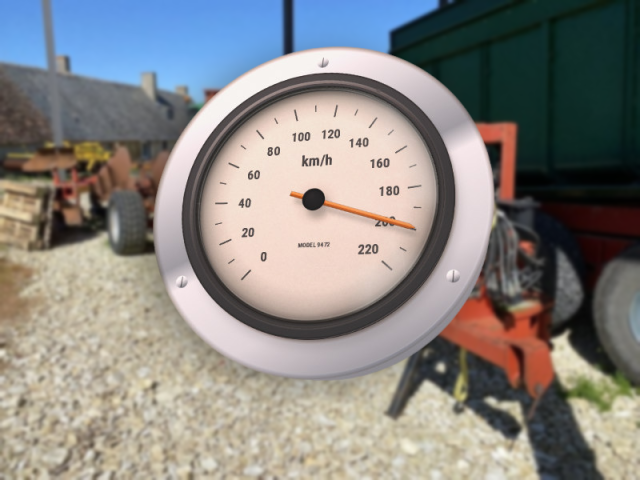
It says value=200 unit=km/h
